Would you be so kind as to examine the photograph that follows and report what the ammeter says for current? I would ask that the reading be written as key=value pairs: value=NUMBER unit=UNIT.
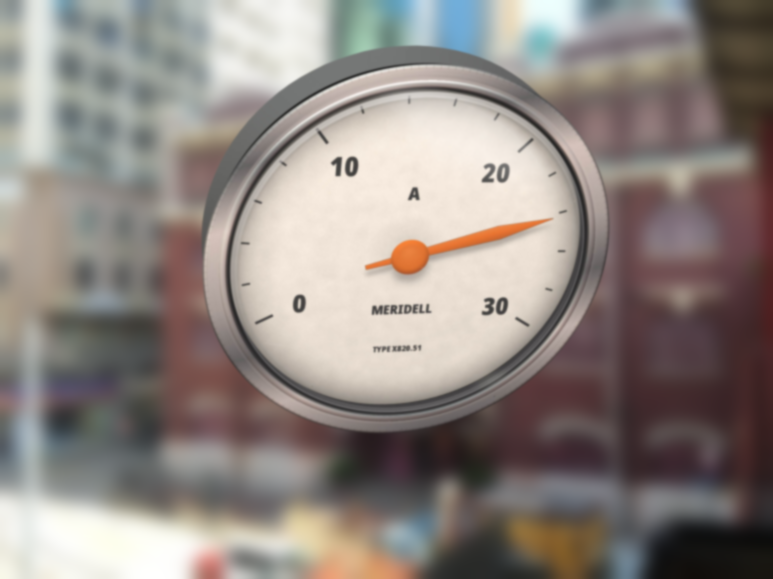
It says value=24 unit=A
